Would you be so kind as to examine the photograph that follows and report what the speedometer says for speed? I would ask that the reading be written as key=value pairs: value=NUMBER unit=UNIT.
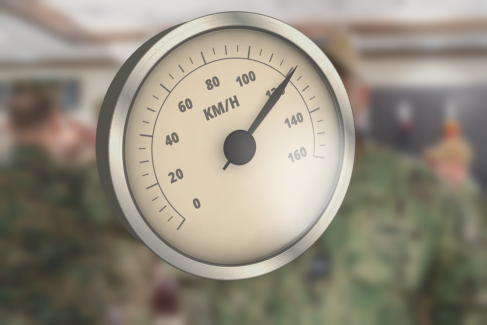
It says value=120 unit=km/h
